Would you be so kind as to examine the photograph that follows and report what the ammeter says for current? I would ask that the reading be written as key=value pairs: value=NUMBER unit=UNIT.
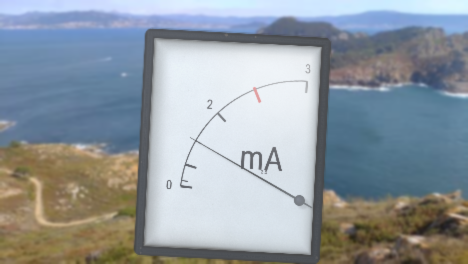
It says value=1.5 unit=mA
